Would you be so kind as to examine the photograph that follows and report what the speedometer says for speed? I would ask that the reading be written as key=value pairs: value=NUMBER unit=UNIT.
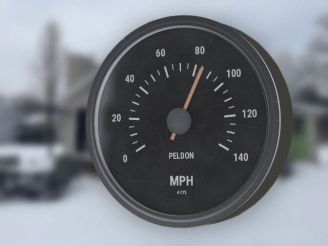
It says value=85 unit=mph
